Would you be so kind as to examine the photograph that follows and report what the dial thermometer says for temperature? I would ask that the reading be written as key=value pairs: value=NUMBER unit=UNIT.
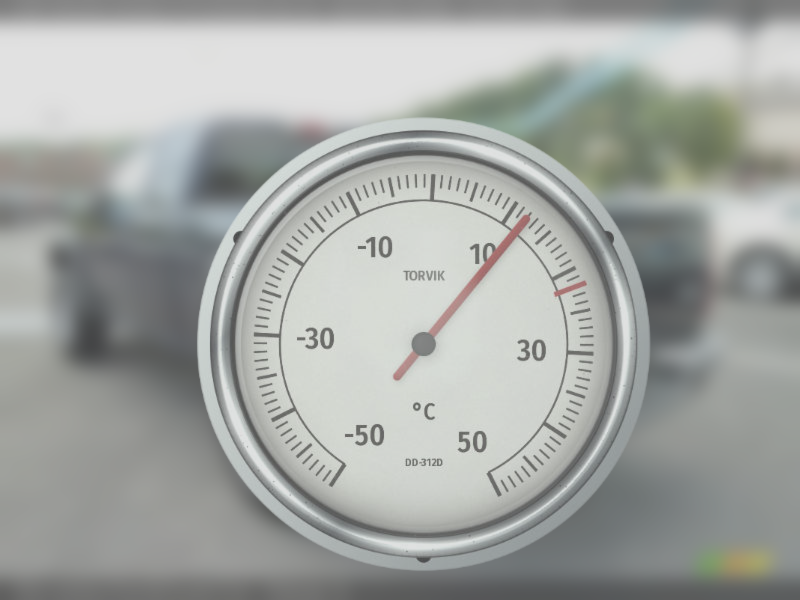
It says value=12 unit=°C
